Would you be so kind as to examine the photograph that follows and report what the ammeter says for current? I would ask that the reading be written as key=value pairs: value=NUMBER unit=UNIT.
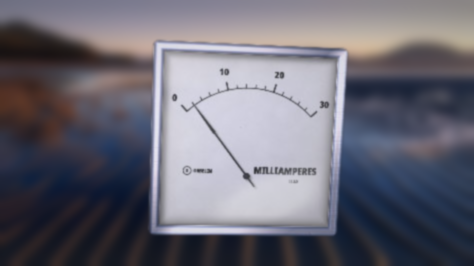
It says value=2 unit=mA
